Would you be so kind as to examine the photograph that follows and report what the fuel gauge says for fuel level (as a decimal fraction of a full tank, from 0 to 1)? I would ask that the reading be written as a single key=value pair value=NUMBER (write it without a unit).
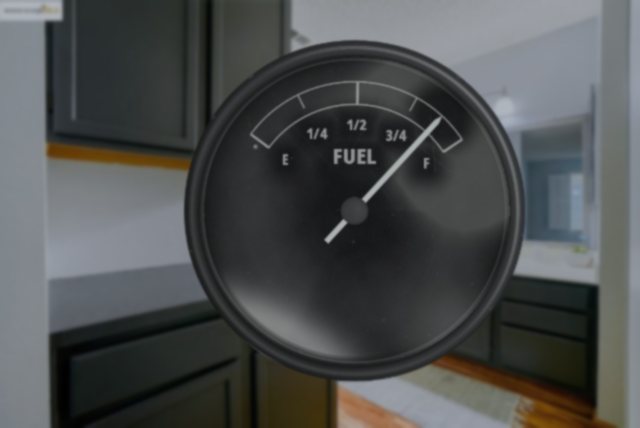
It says value=0.875
